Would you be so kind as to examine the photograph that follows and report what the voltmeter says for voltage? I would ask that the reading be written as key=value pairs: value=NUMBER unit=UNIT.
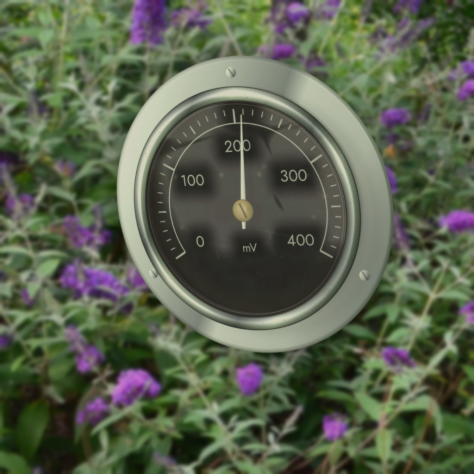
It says value=210 unit=mV
